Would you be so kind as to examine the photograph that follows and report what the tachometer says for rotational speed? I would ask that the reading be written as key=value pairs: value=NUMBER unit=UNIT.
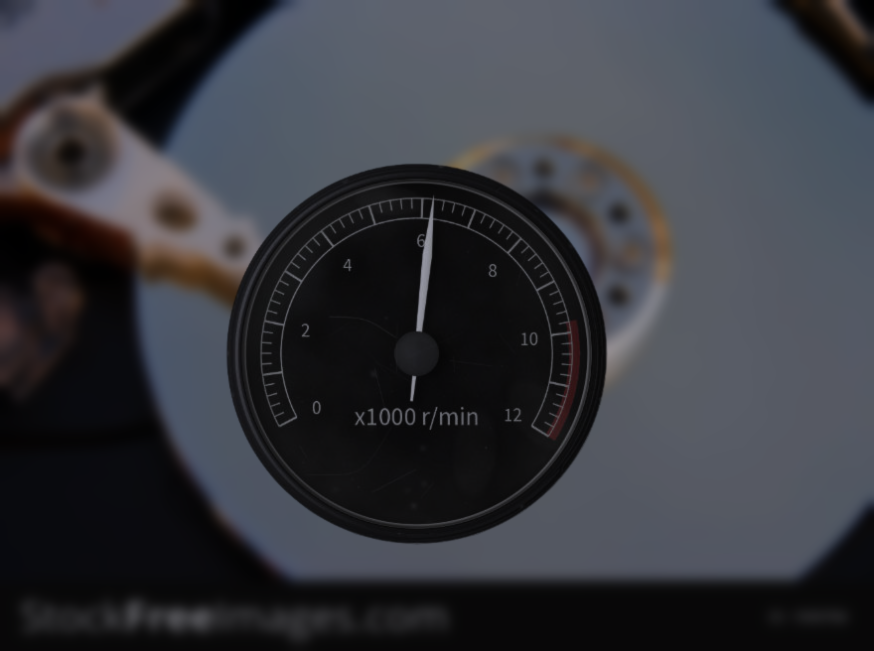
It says value=6200 unit=rpm
